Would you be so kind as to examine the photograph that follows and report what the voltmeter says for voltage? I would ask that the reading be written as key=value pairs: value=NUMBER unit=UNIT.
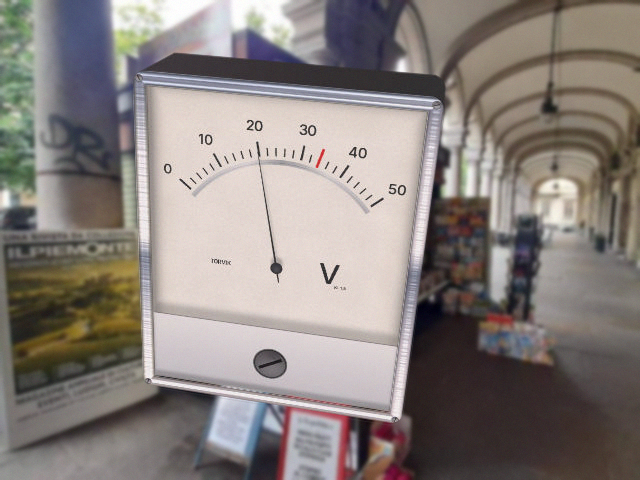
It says value=20 unit=V
